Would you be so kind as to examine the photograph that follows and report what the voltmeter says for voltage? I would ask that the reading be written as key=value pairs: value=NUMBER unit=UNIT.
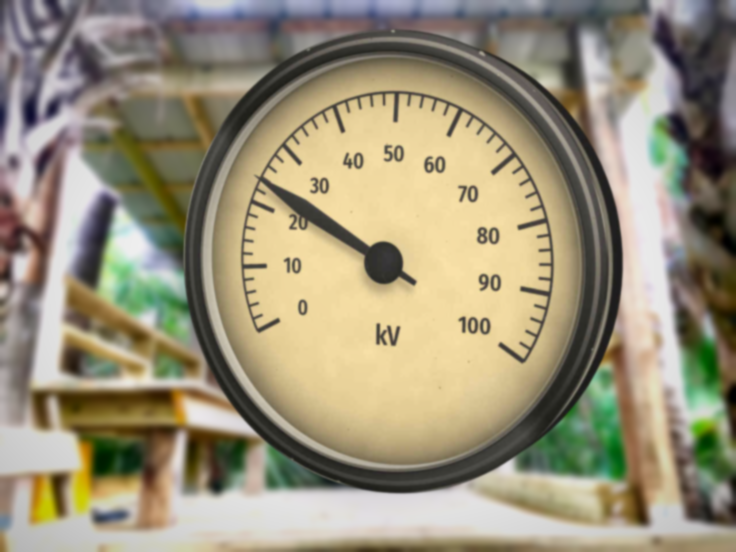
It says value=24 unit=kV
